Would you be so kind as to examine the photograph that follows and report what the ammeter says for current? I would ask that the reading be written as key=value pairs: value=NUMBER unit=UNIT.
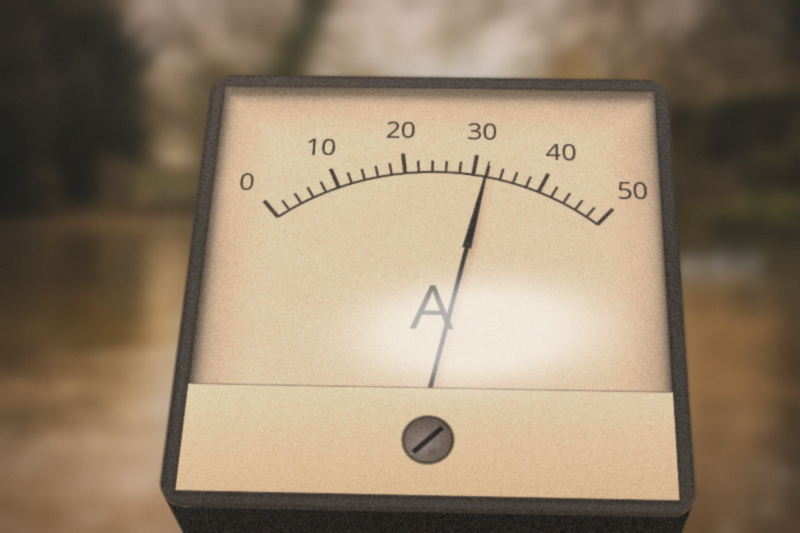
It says value=32 unit=A
